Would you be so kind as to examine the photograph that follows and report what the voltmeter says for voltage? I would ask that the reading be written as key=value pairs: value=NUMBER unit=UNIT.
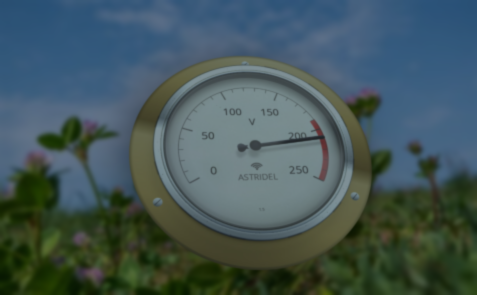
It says value=210 unit=V
